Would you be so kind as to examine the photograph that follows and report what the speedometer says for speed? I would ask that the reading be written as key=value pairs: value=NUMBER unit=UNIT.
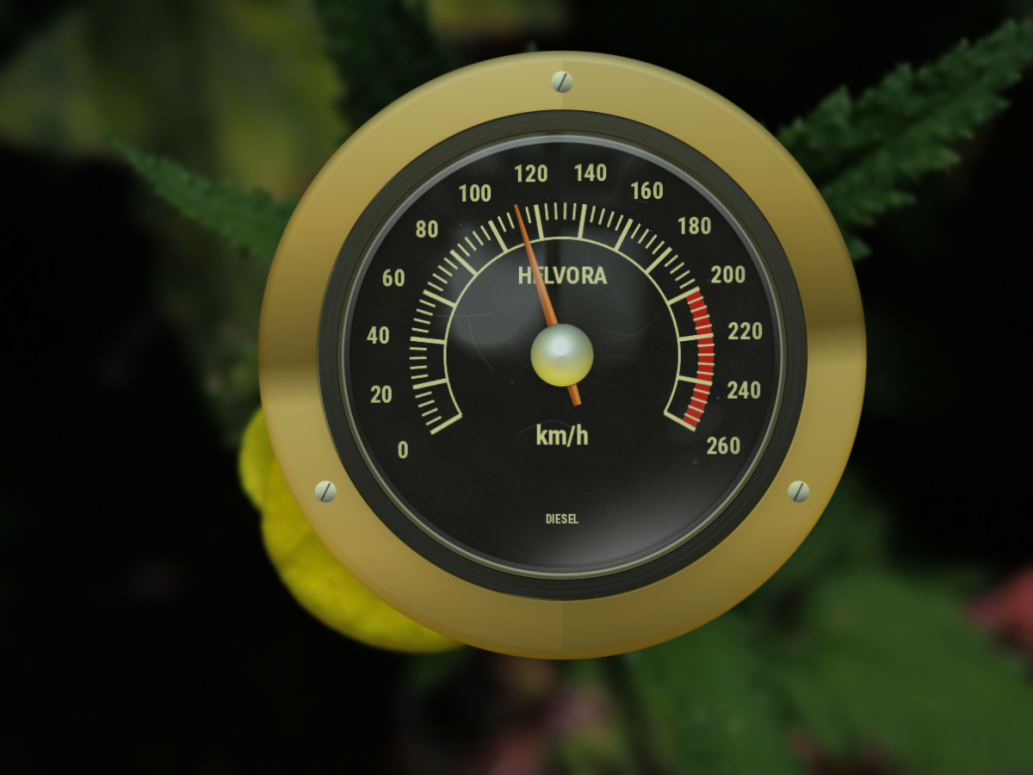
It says value=112 unit=km/h
